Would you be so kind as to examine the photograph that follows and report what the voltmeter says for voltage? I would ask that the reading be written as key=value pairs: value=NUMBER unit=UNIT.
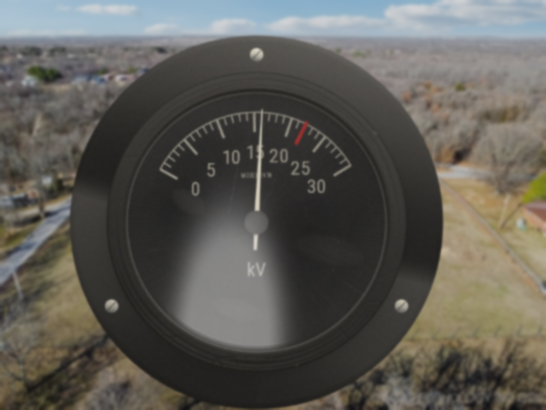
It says value=16 unit=kV
